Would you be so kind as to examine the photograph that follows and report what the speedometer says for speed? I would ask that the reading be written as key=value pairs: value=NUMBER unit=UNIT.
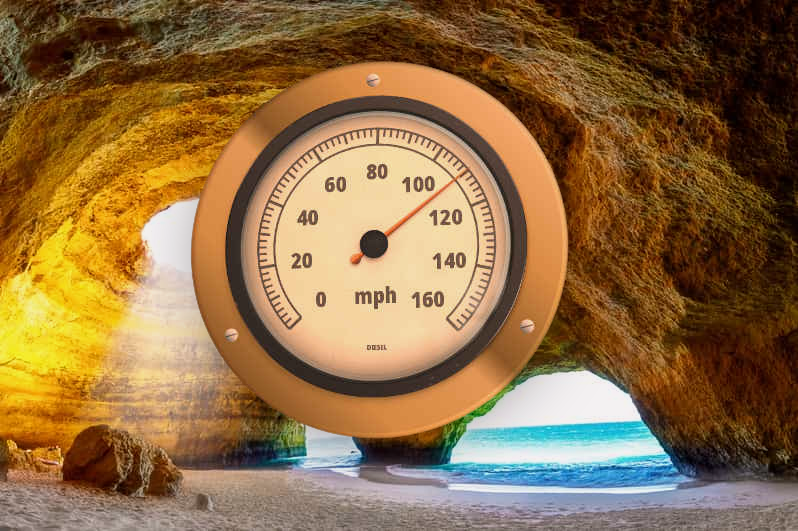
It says value=110 unit=mph
